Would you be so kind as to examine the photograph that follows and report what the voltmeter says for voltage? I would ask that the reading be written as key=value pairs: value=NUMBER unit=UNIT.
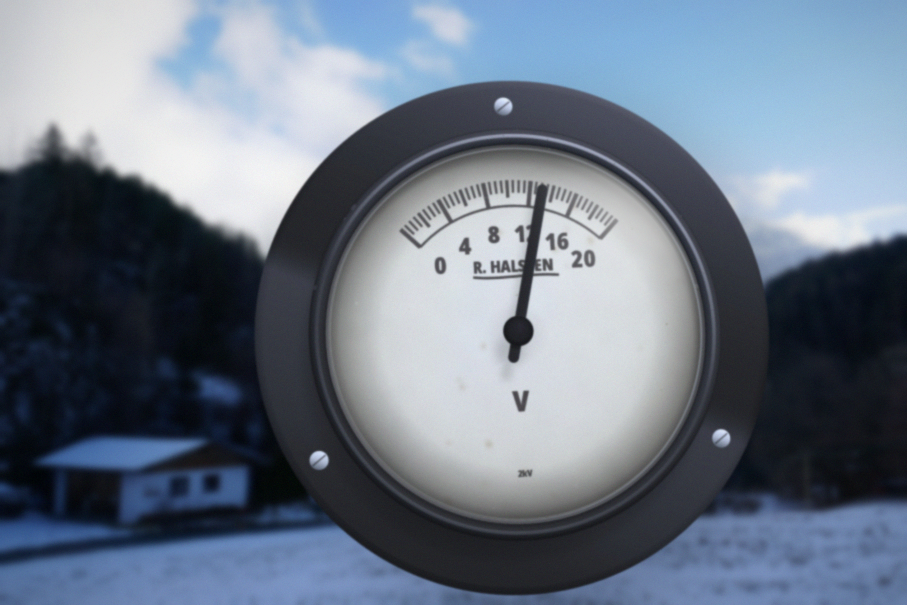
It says value=13 unit=V
